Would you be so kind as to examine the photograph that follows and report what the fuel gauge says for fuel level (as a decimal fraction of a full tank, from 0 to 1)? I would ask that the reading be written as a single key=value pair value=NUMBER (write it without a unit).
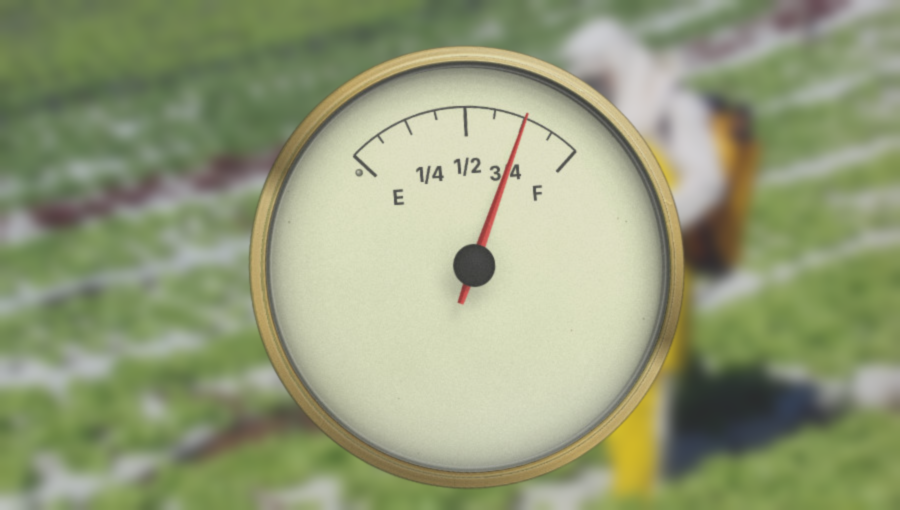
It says value=0.75
